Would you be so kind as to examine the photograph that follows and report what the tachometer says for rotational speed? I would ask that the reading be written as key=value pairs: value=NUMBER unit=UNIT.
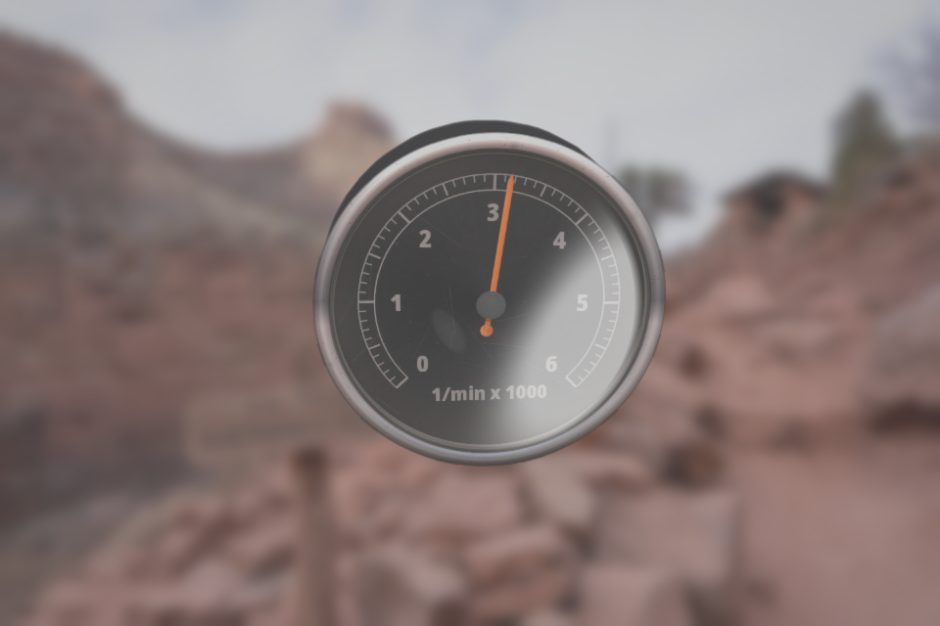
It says value=3150 unit=rpm
